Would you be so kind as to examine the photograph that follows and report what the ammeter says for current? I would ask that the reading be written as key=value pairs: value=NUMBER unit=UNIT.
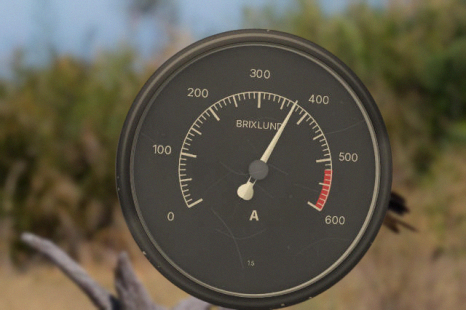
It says value=370 unit=A
